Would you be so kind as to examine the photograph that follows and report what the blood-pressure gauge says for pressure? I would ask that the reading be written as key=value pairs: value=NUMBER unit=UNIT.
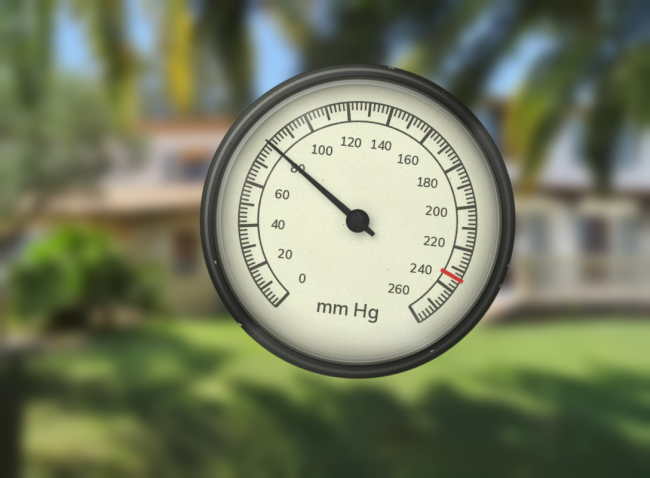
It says value=80 unit=mmHg
